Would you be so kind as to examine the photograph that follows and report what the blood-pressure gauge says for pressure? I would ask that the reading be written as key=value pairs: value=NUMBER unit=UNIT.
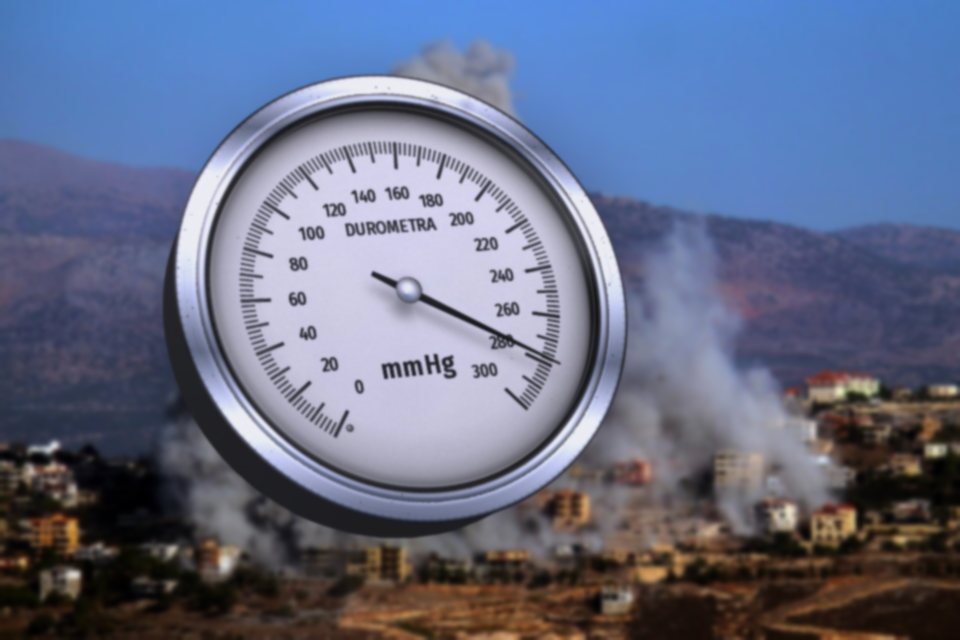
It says value=280 unit=mmHg
